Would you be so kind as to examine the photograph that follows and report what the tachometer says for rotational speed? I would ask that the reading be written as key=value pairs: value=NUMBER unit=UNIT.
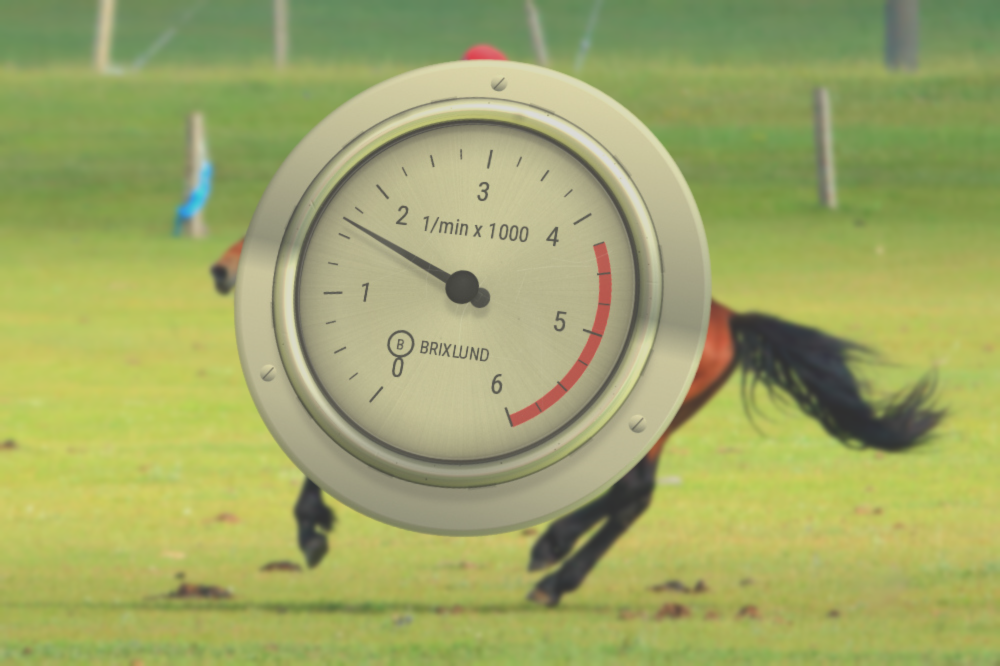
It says value=1625 unit=rpm
